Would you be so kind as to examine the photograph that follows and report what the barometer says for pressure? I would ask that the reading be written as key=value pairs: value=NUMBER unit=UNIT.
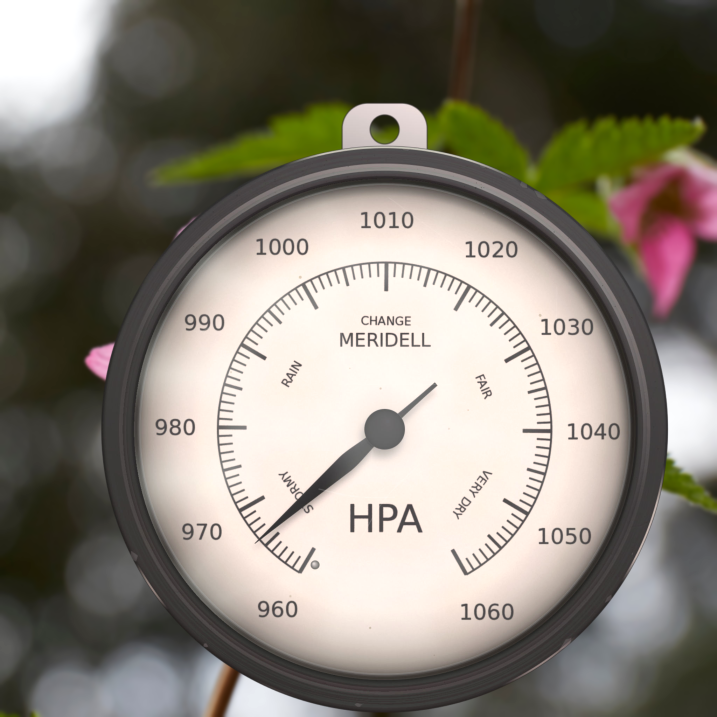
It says value=966 unit=hPa
